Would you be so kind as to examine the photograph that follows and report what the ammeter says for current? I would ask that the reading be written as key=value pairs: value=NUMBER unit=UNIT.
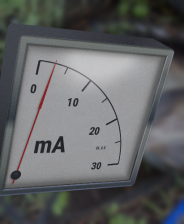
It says value=2.5 unit=mA
